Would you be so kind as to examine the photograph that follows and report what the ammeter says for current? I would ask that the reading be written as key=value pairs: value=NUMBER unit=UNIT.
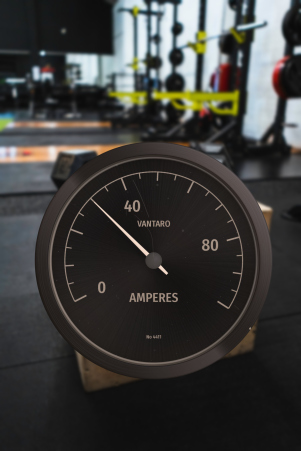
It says value=30 unit=A
